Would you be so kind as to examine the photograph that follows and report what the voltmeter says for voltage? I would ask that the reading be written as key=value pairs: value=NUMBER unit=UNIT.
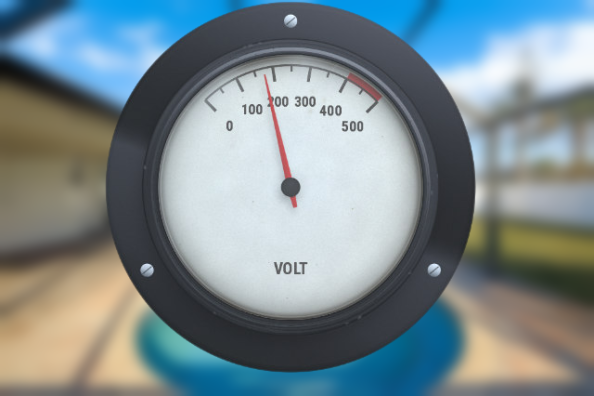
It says value=175 unit=V
